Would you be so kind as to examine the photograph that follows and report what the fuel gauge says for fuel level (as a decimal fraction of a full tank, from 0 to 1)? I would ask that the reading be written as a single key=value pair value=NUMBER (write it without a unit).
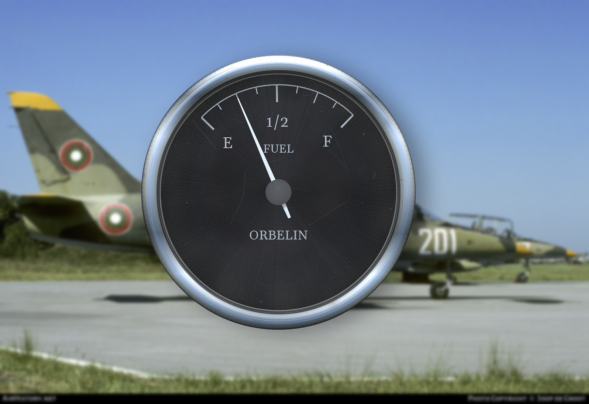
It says value=0.25
